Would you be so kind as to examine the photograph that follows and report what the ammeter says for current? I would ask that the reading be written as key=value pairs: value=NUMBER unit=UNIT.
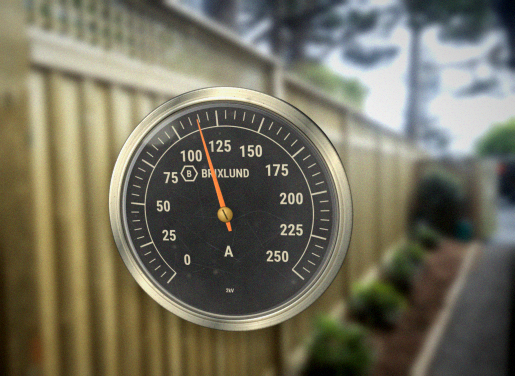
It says value=115 unit=A
